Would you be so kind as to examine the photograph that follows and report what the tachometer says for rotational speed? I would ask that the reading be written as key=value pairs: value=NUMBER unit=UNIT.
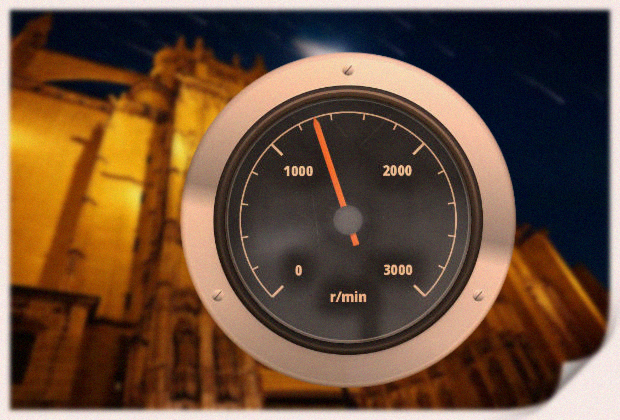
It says value=1300 unit=rpm
